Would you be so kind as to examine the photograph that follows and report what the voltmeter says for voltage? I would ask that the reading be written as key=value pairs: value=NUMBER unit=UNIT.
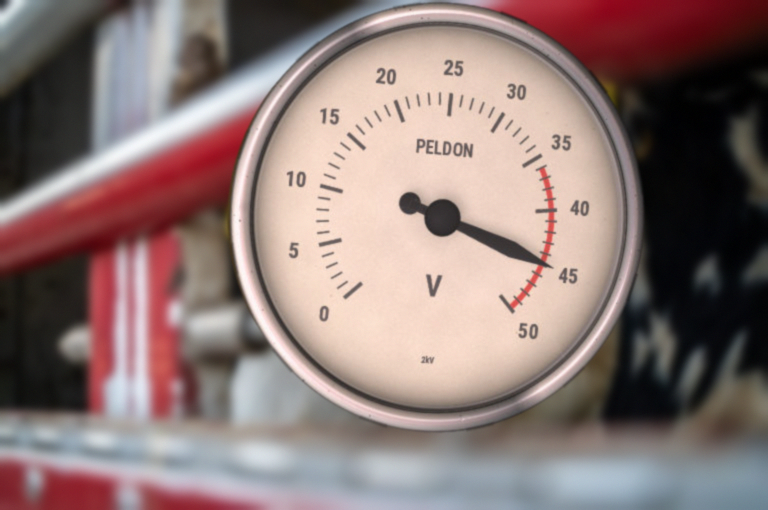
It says value=45 unit=V
